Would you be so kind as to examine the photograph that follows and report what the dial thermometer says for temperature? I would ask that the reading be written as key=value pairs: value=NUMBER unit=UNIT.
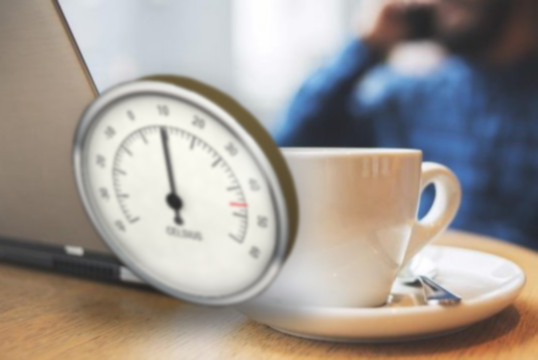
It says value=10 unit=°C
